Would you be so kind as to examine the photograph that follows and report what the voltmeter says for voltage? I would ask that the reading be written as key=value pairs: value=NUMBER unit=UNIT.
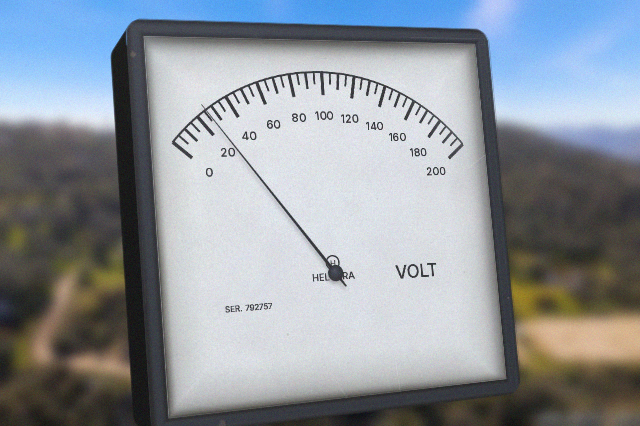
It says value=25 unit=V
